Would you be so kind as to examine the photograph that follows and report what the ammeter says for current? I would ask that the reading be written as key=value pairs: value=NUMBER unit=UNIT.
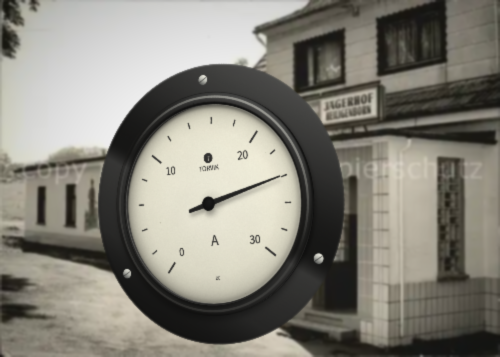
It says value=24 unit=A
